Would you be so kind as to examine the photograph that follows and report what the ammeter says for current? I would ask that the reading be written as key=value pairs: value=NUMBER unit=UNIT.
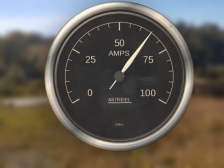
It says value=65 unit=A
